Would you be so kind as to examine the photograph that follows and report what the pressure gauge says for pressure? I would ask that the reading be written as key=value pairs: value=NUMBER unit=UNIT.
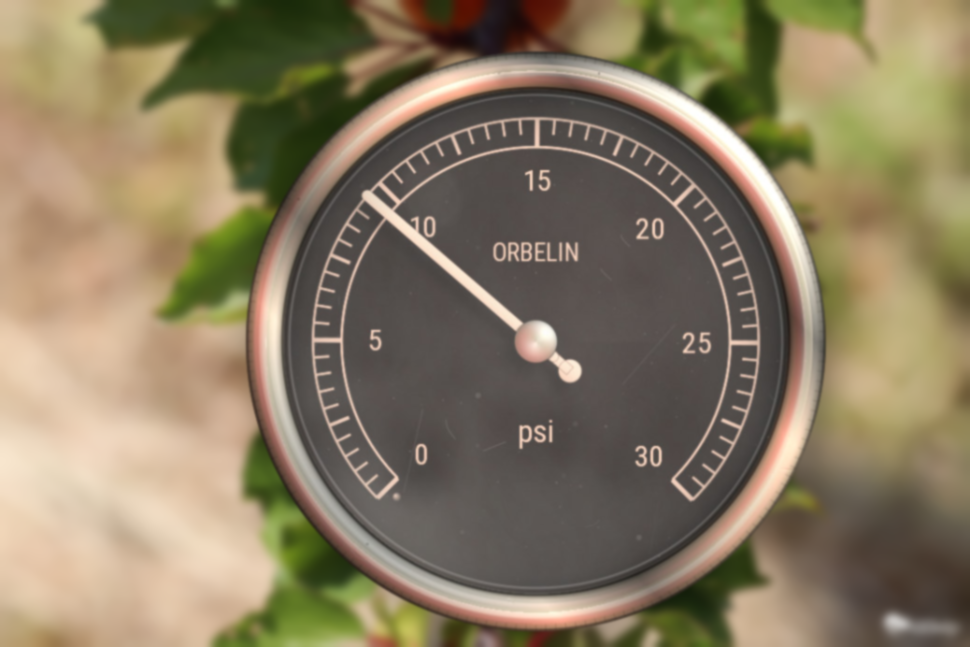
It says value=9.5 unit=psi
